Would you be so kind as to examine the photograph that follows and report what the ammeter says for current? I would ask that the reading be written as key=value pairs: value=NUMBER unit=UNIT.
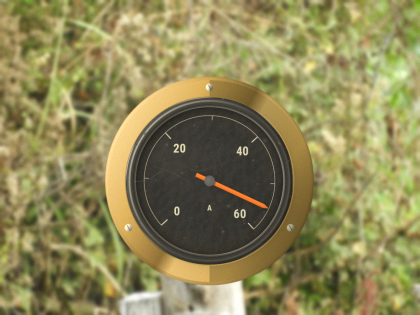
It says value=55 unit=A
